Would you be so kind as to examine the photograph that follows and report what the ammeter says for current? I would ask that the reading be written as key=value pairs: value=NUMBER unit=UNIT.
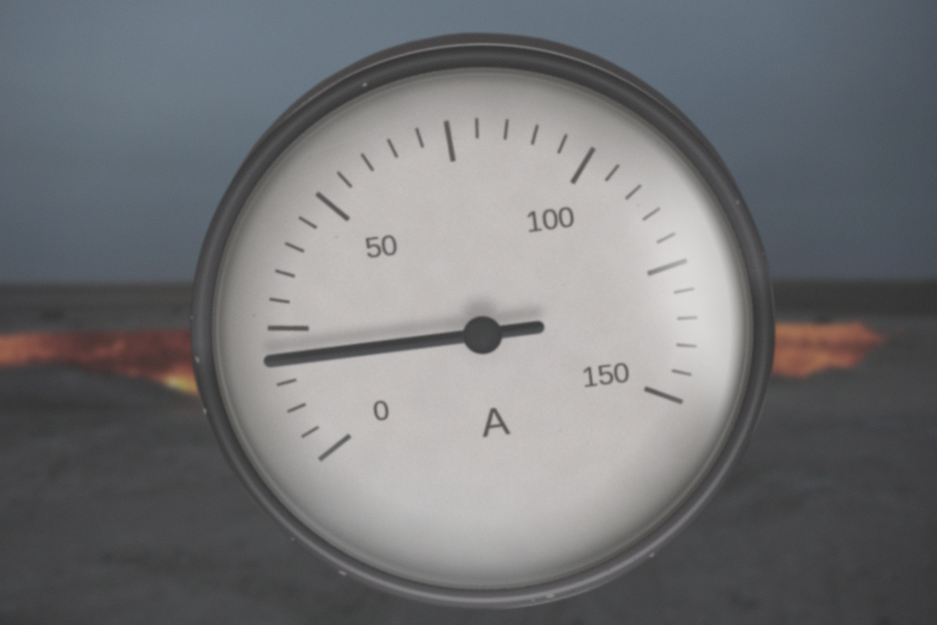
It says value=20 unit=A
